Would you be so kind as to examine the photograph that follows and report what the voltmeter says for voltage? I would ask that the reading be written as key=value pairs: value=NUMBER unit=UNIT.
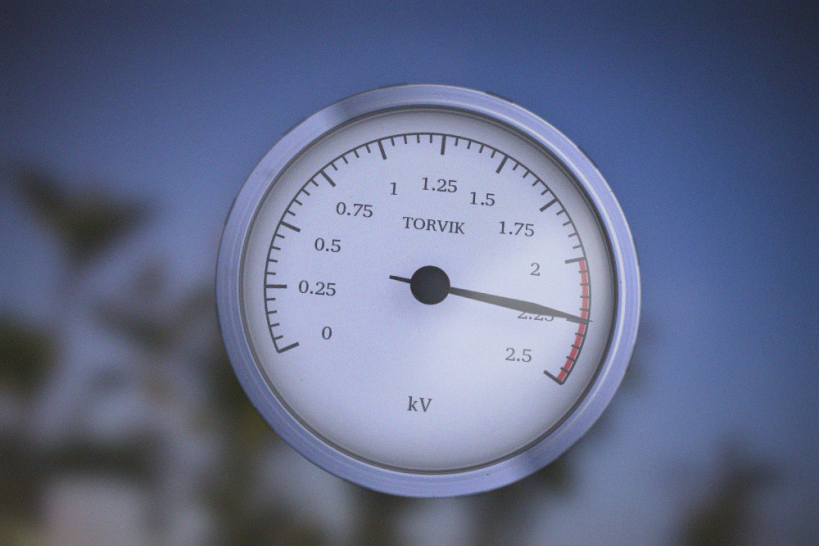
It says value=2.25 unit=kV
